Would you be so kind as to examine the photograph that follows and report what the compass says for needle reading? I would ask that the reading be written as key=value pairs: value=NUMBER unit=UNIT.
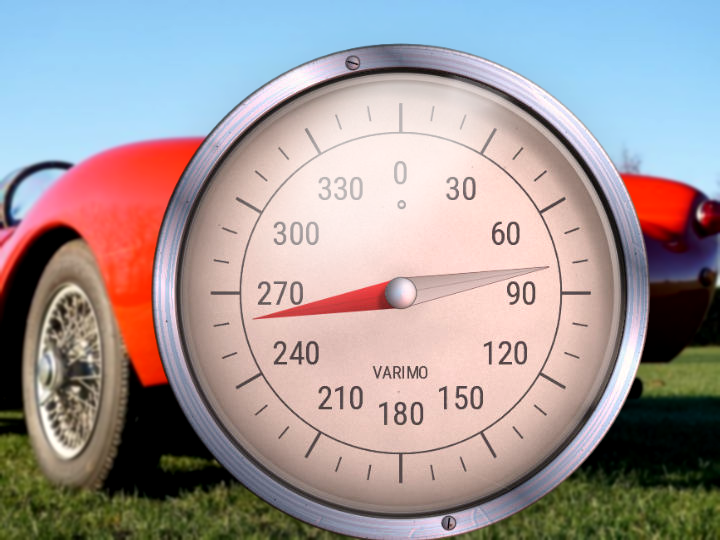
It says value=260 unit=°
